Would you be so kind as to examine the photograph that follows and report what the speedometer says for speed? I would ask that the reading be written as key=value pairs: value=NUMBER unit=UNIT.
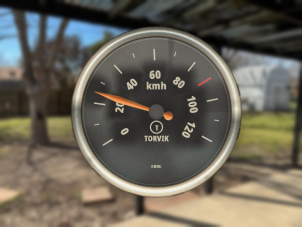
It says value=25 unit=km/h
